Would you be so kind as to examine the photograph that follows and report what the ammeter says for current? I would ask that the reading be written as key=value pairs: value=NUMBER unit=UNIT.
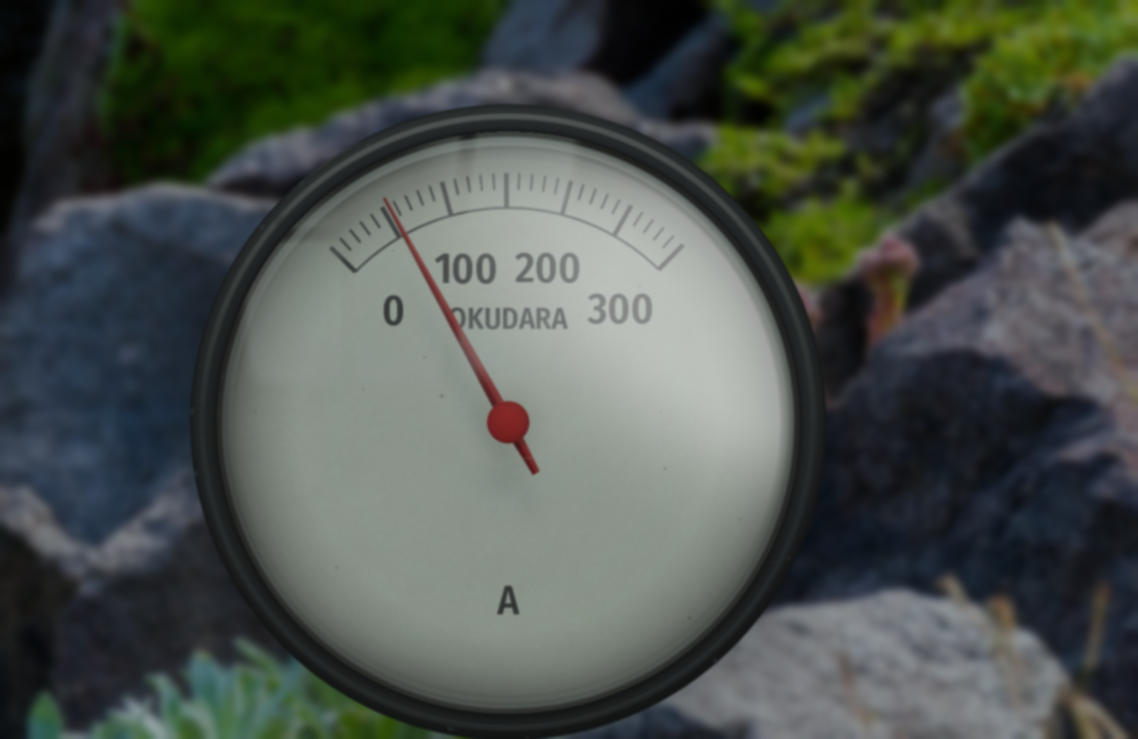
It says value=55 unit=A
